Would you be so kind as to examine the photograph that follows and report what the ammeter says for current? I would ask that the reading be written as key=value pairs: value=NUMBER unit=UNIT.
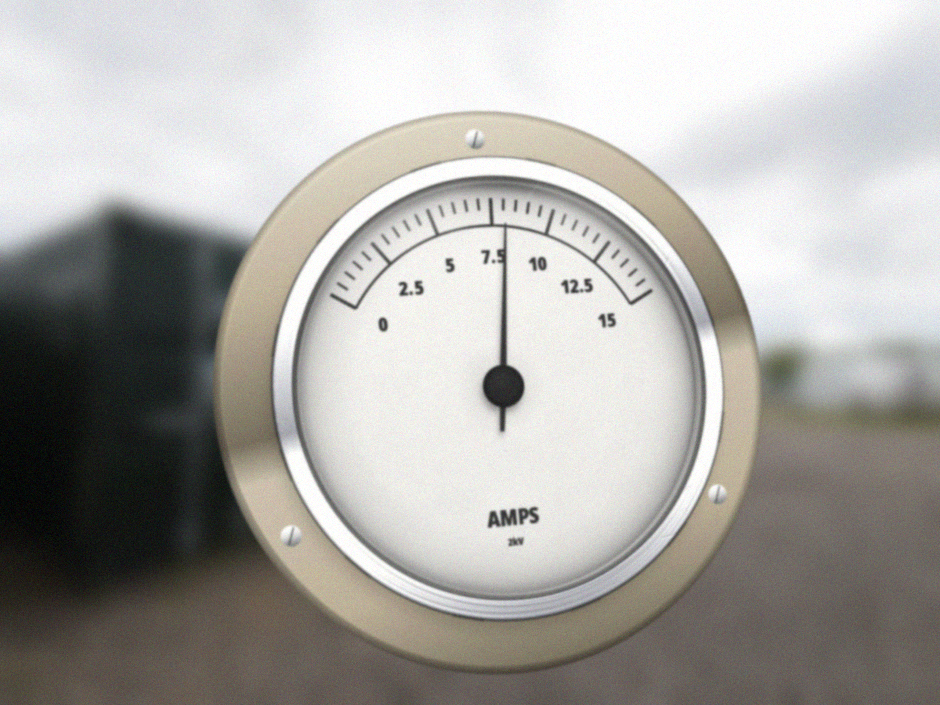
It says value=8 unit=A
